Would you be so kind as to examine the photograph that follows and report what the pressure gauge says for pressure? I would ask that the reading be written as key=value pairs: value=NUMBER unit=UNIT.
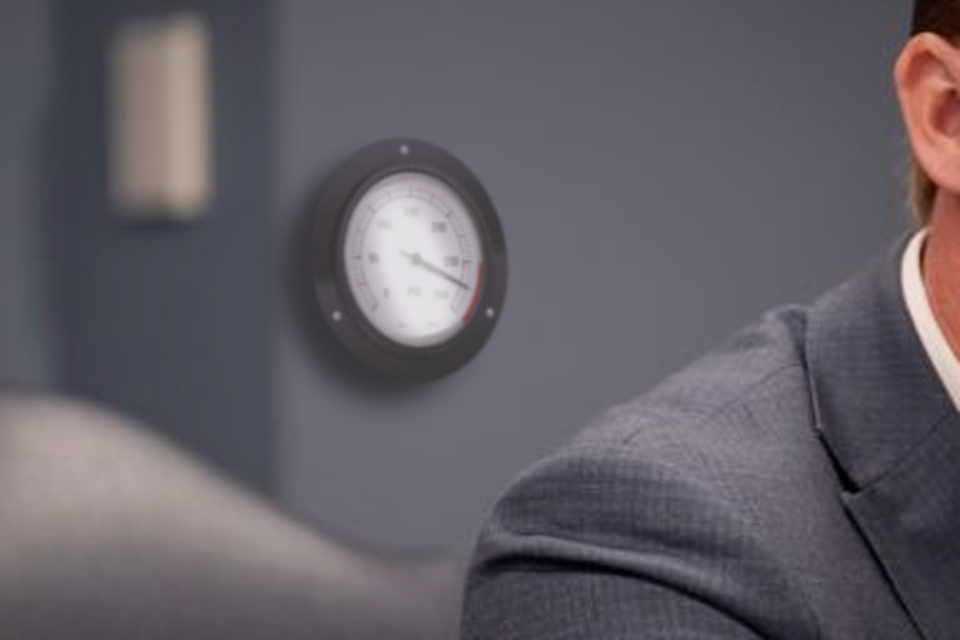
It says value=275 unit=psi
